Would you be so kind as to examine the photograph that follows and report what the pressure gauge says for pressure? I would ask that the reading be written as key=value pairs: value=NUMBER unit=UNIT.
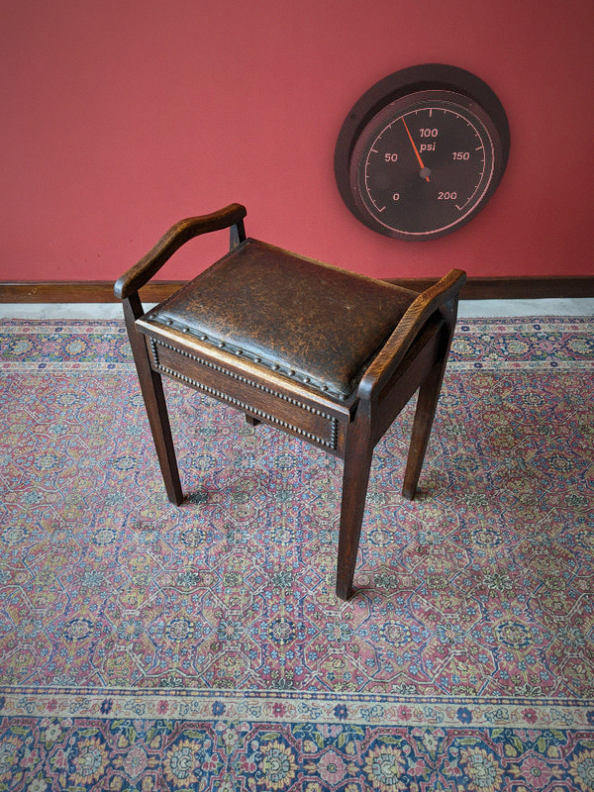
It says value=80 unit=psi
